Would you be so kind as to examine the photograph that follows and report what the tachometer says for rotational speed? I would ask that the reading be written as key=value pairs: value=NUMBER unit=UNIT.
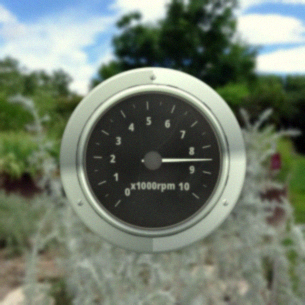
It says value=8500 unit=rpm
